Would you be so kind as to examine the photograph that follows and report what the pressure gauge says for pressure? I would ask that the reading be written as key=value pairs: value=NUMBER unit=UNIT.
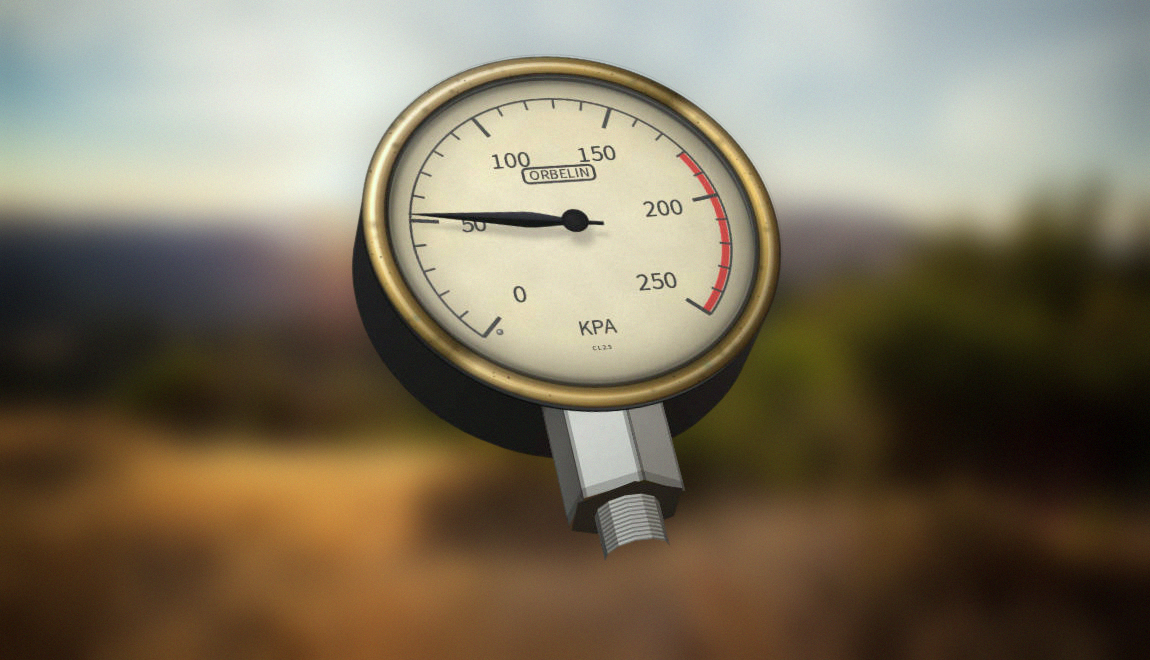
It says value=50 unit=kPa
